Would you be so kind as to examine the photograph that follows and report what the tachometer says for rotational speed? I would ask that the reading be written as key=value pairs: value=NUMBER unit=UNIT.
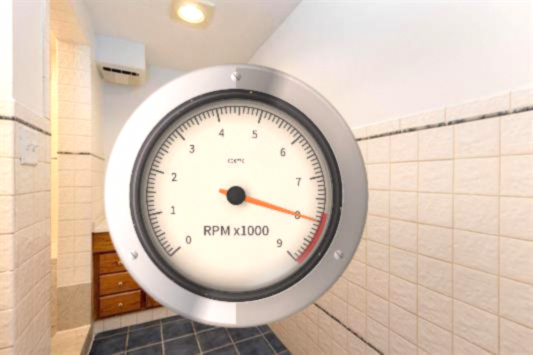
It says value=8000 unit=rpm
